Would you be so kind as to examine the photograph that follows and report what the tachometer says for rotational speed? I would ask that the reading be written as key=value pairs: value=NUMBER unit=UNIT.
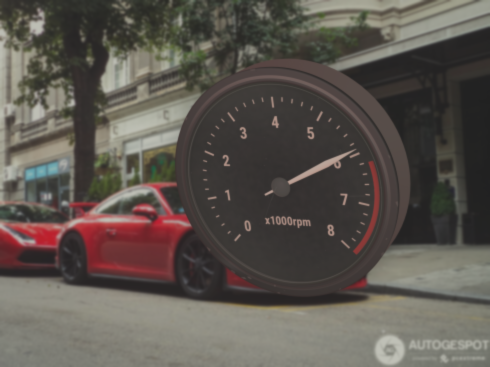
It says value=5900 unit=rpm
